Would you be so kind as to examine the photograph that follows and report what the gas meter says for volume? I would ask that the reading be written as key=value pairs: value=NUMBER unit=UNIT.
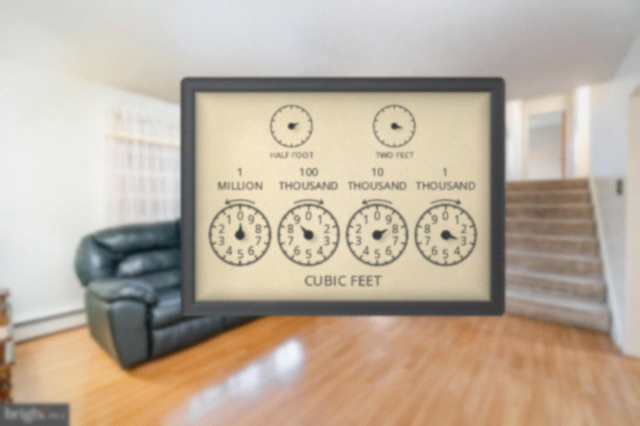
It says value=988300 unit=ft³
